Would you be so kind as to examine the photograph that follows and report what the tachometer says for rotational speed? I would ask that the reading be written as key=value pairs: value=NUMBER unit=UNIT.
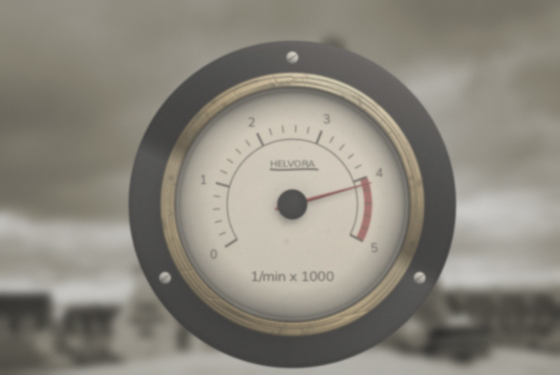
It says value=4100 unit=rpm
